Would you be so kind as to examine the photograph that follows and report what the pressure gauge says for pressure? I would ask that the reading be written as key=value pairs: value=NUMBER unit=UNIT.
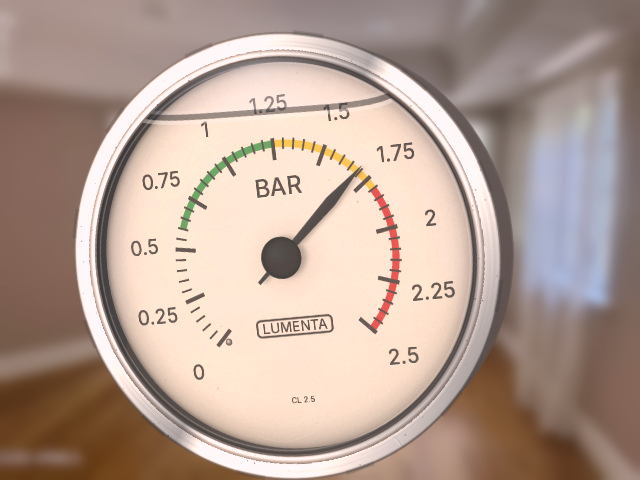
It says value=1.7 unit=bar
